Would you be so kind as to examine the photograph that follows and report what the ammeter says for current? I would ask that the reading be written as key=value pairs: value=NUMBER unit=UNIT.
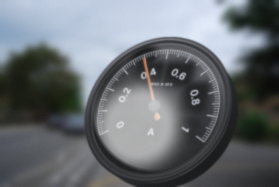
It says value=0.4 unit=A
